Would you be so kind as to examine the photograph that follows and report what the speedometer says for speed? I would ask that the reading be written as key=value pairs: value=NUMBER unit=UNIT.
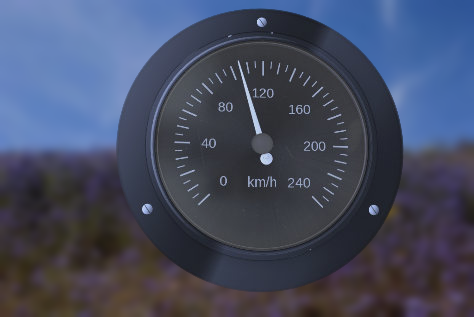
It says value=105 unit=km/h
